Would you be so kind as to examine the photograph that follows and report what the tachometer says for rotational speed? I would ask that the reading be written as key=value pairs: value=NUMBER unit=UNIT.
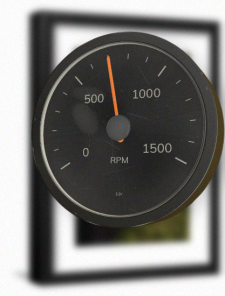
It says value=700 unit=rpm
